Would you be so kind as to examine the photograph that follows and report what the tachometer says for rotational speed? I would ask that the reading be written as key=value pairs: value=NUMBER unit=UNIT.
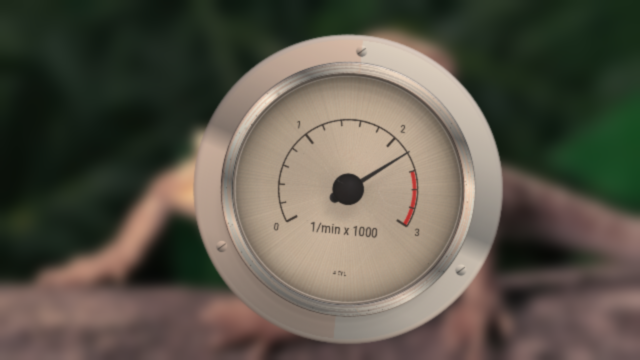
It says value=2200 unit=rpm
